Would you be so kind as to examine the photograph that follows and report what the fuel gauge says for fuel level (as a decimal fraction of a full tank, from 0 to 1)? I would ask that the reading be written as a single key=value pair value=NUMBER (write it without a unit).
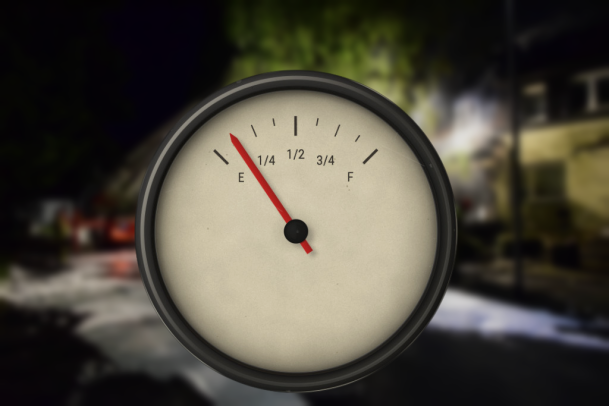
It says value=0.125
